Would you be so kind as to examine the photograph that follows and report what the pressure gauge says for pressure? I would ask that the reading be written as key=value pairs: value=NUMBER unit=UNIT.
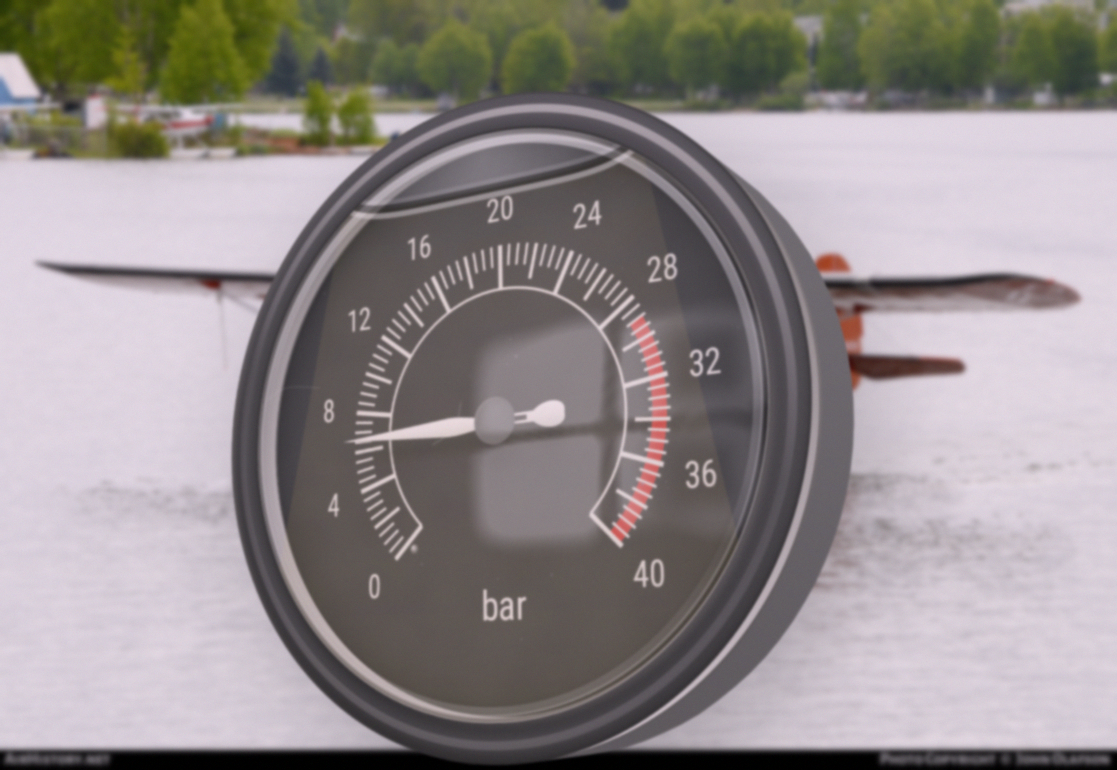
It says value=6.5 unit=bar
